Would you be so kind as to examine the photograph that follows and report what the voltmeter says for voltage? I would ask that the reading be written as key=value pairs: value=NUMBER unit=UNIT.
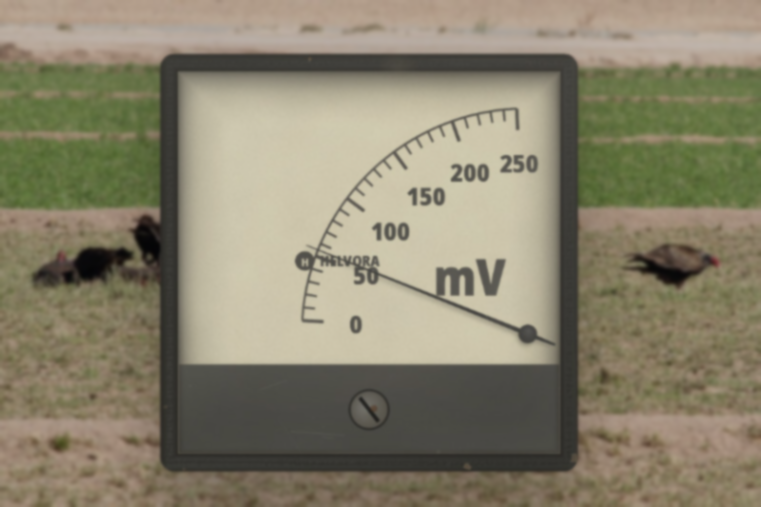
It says value=55 unit=mV
